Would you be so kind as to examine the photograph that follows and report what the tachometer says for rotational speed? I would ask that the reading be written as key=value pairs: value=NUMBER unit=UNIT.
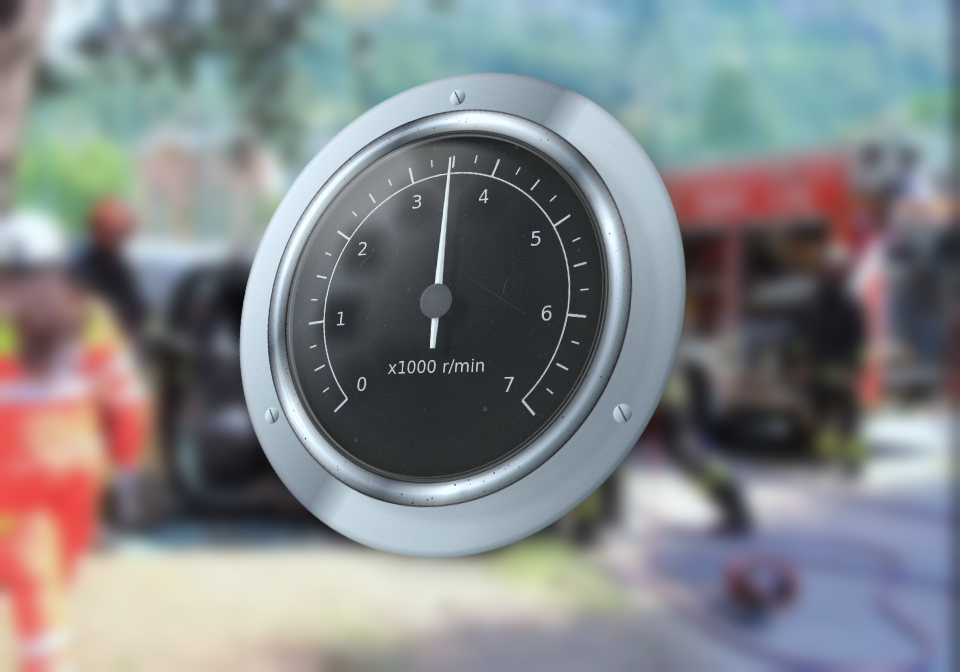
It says value=3500 unit=rpm
